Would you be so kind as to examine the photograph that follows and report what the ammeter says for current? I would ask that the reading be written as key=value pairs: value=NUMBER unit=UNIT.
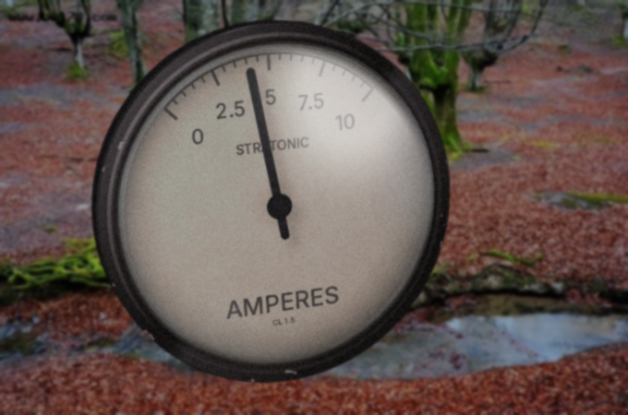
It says value=4 unit=A
